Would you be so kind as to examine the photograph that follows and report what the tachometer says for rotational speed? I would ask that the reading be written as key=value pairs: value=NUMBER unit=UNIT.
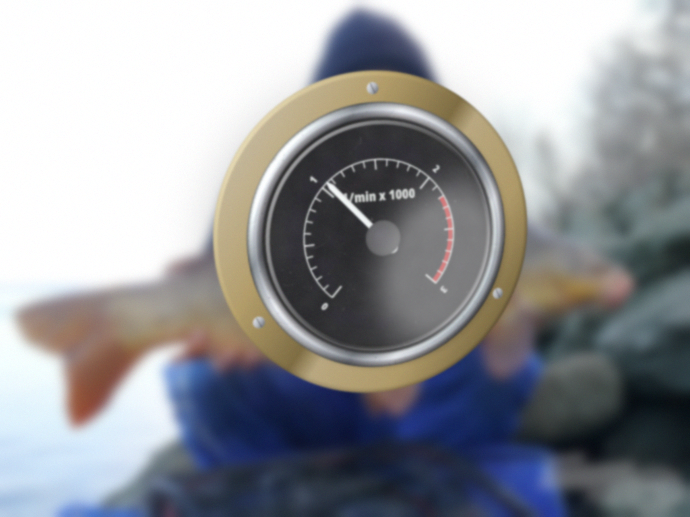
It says value=1050 unit=rpm
